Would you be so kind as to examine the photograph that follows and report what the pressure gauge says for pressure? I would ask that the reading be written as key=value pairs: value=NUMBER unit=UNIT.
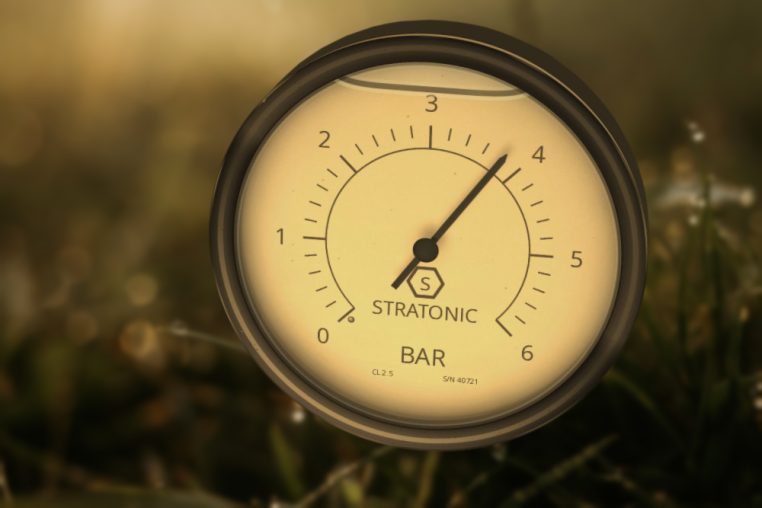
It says value=3.8 unit=bar
